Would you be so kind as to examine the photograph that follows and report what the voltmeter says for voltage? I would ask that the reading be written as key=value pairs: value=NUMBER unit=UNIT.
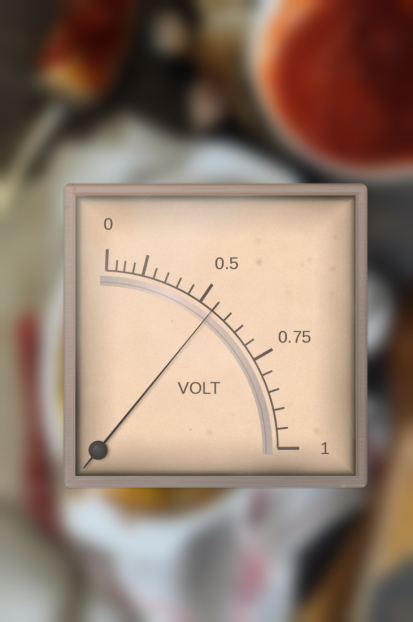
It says value=0.55 unit=V
